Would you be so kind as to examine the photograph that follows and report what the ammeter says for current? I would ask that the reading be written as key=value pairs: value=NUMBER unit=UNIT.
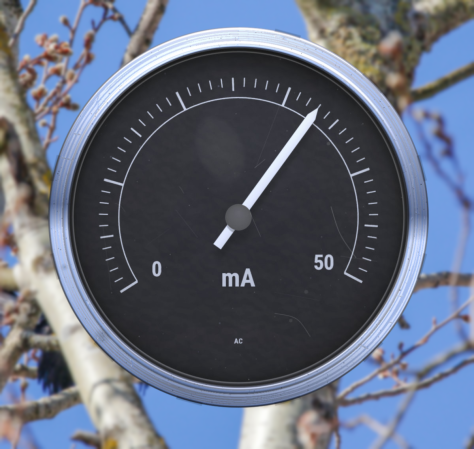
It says value=33 unit=mA
